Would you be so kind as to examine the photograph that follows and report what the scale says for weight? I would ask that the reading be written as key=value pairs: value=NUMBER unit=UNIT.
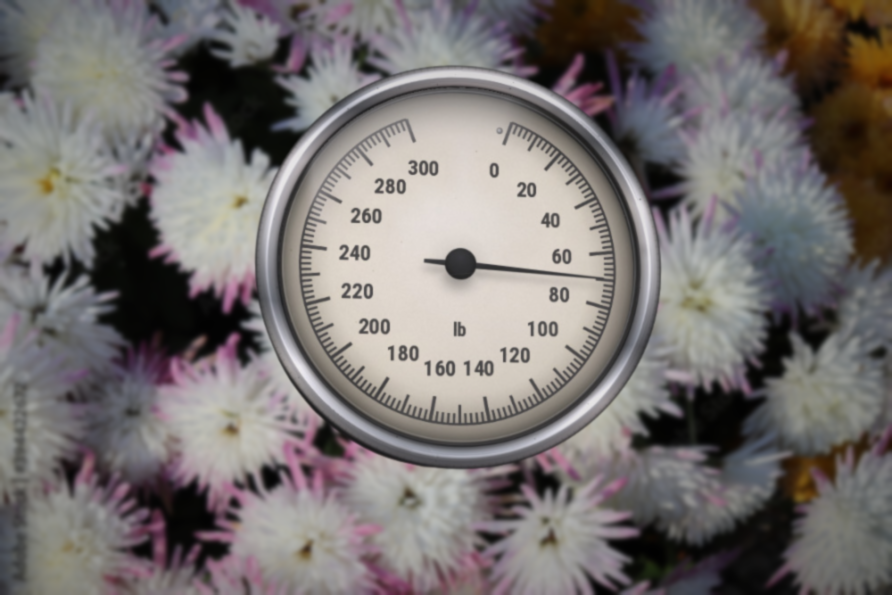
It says value=70 unit=lb
